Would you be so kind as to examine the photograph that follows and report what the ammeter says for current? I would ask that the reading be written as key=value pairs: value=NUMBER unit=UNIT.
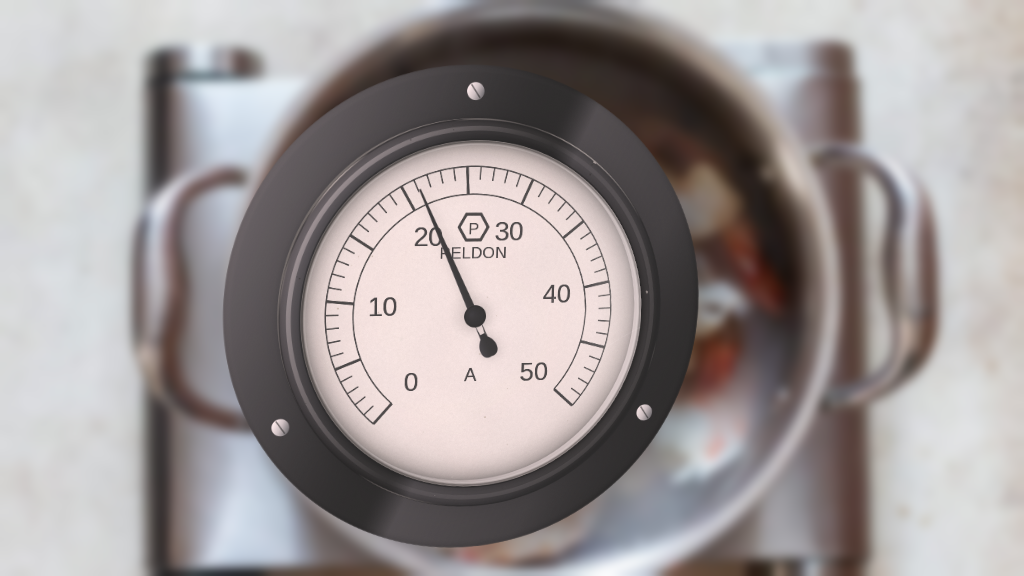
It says value=21 unit=A
